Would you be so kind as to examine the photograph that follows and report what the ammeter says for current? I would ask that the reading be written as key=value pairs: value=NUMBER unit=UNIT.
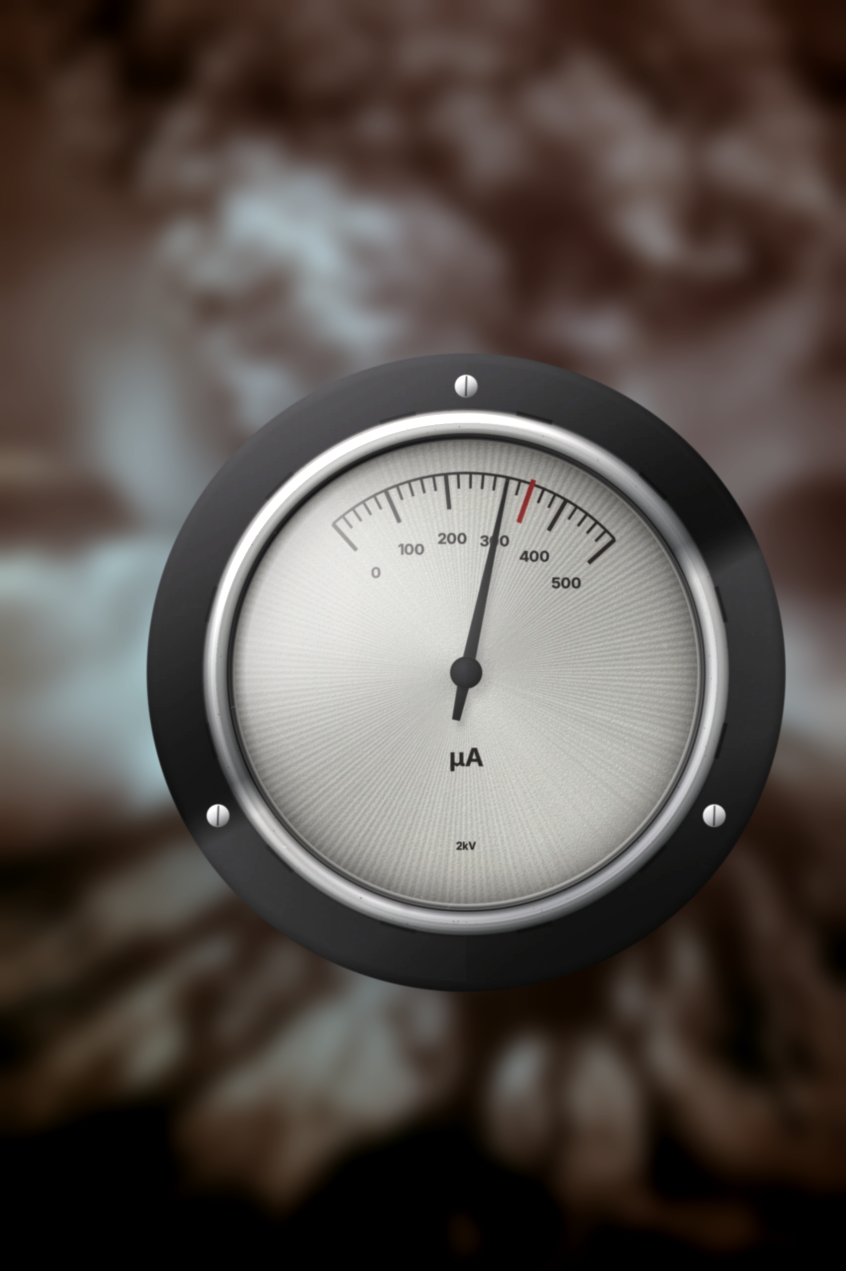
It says value=300 unit=µA
